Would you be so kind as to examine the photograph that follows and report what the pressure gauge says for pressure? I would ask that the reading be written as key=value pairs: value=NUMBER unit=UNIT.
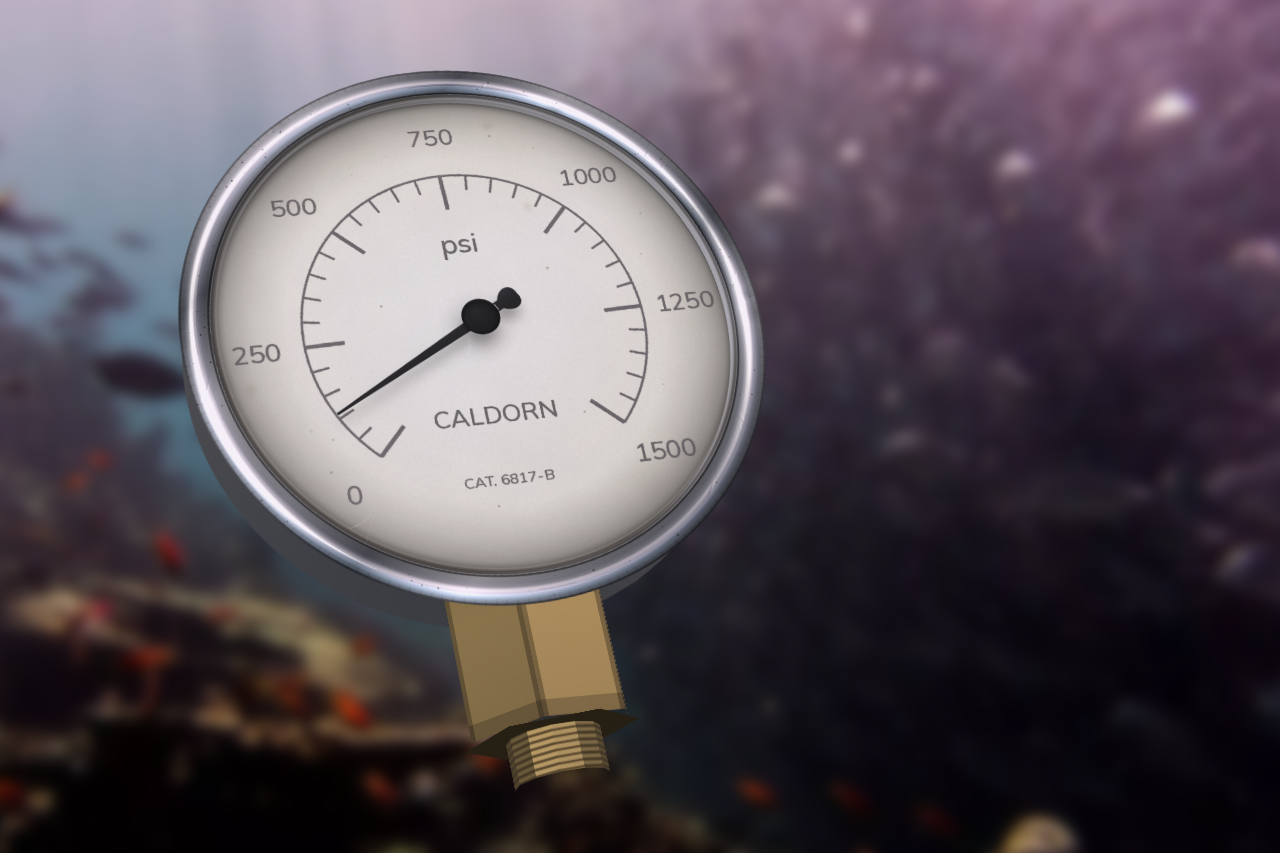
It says value=100 unit=psi
